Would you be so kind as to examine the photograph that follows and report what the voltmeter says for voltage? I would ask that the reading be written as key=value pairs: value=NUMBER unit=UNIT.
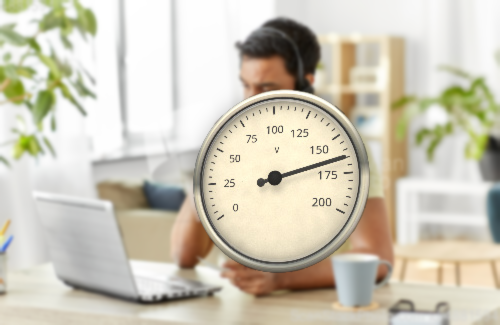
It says value=165 unit=V
